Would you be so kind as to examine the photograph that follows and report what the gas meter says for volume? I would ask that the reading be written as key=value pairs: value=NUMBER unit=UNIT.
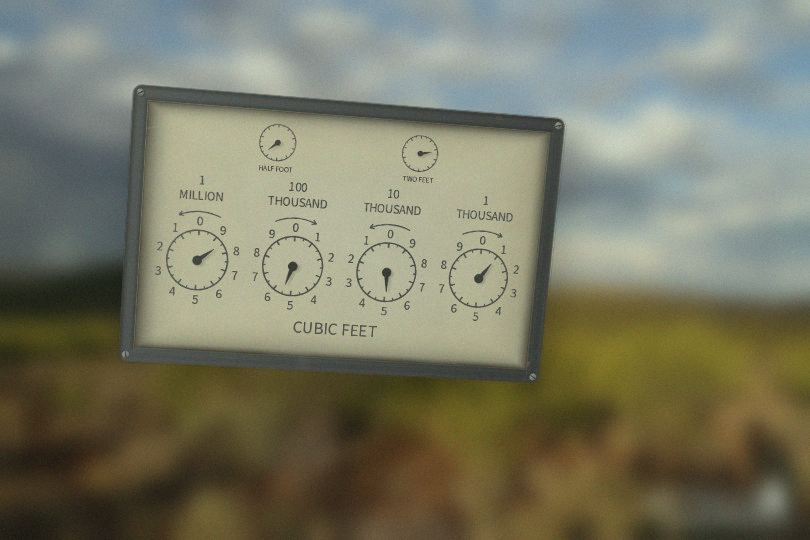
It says value=855100 unit=ft³
